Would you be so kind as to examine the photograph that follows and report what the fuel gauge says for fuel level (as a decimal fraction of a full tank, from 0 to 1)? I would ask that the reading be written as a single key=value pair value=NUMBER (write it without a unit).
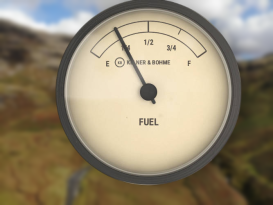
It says value=0.25
